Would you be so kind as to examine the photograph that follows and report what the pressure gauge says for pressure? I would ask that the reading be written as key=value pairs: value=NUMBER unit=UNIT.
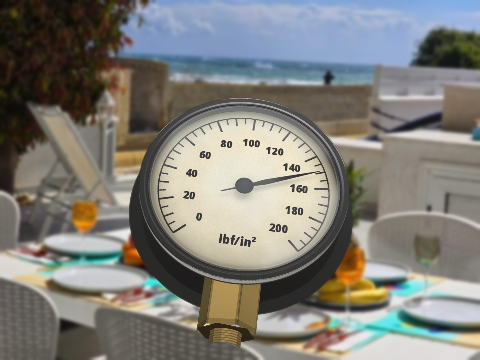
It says value=150 unit=psi
